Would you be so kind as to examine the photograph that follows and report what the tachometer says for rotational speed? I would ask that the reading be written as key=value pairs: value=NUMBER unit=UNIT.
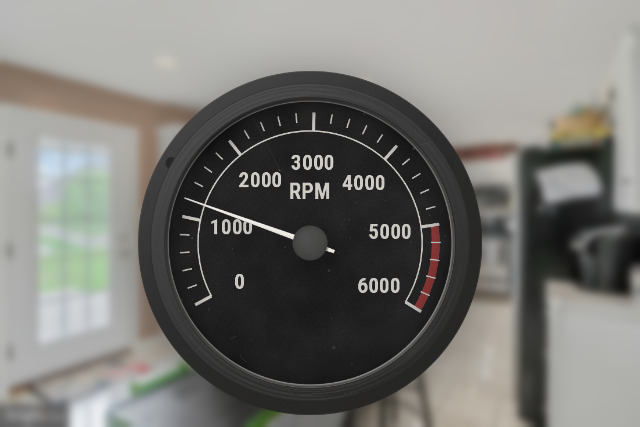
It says value=1200 unit=rpm
